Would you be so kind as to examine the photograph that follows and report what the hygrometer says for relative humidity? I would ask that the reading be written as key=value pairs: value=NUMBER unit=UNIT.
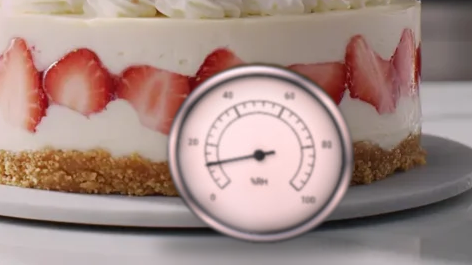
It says value=12 unit=%
